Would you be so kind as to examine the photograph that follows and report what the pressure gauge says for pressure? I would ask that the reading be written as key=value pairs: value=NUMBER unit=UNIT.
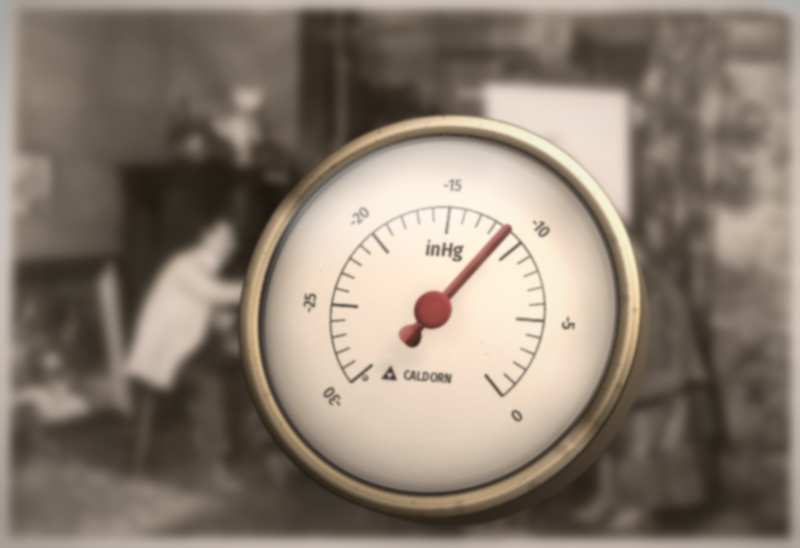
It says value=-11 unit=inHg
